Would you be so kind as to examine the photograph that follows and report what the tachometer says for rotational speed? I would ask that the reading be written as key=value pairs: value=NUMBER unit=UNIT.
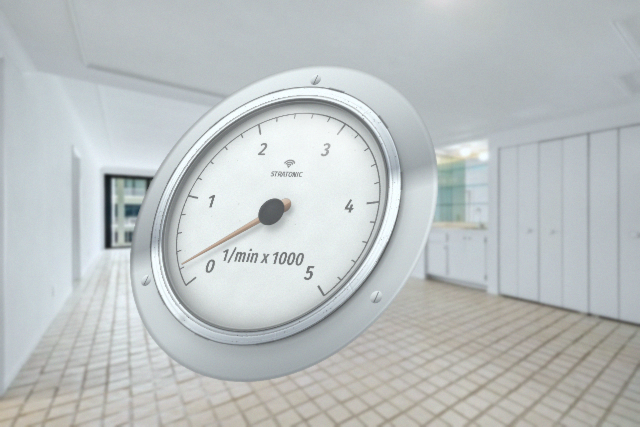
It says value=200 unit=rpm
